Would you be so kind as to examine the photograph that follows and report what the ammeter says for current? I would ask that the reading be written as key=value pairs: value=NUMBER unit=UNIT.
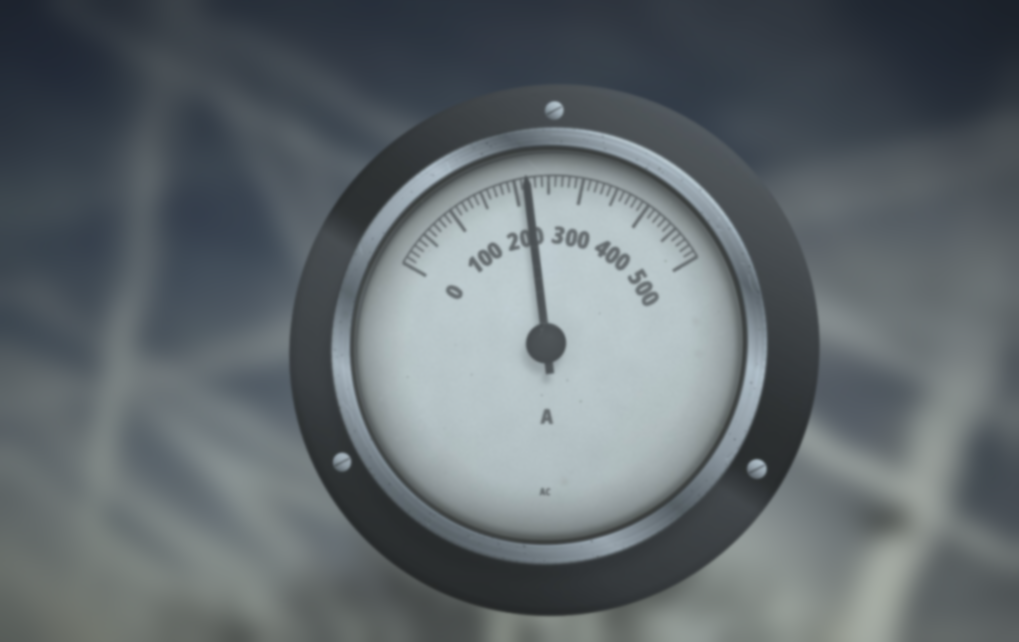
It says value=220 unit=A
